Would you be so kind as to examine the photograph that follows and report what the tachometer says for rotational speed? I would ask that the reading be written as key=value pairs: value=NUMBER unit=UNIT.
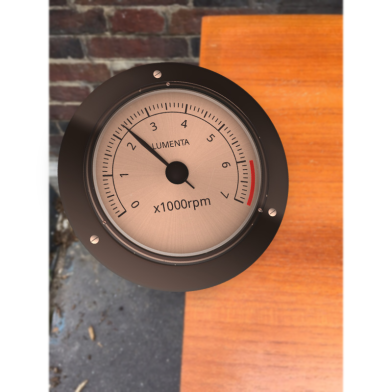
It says value=2300 unit=rpm
